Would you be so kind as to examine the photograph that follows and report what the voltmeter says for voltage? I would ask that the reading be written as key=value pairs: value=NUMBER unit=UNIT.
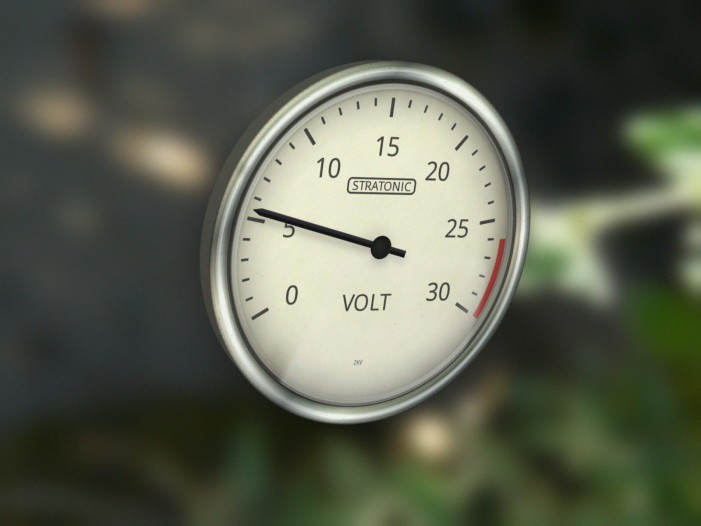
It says value=5.5 unit=V
